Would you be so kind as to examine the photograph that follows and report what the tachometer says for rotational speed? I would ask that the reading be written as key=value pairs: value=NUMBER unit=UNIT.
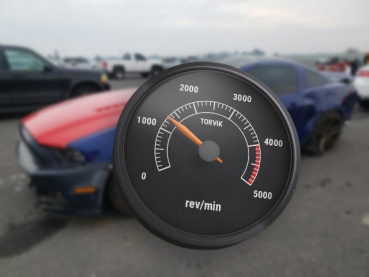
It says value=1300 unit=rpm
